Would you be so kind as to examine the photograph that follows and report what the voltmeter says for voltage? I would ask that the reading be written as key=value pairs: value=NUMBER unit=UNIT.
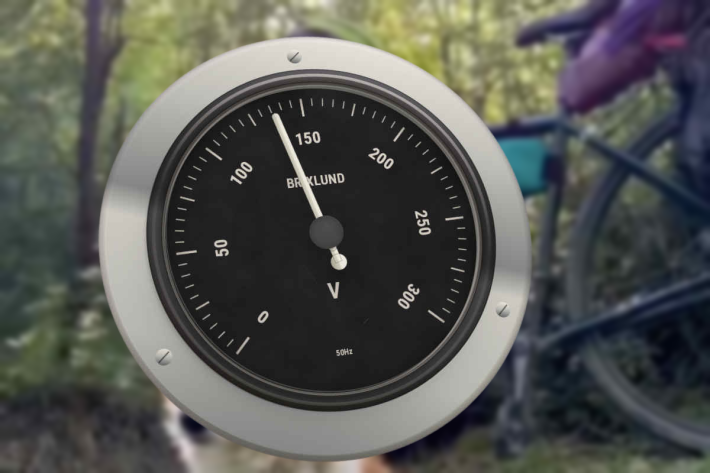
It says value=135 unit=V
